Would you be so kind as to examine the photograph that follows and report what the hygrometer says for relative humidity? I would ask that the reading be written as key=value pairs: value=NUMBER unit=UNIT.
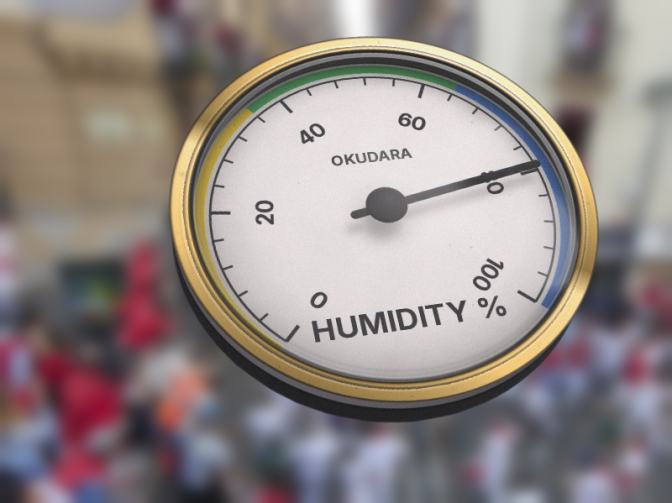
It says value=80 unit=%
